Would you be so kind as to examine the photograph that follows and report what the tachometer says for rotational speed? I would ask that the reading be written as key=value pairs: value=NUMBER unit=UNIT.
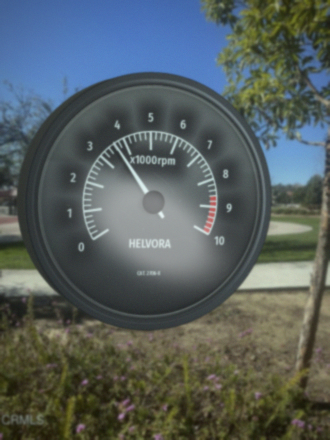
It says value=3600 unit=rpm
